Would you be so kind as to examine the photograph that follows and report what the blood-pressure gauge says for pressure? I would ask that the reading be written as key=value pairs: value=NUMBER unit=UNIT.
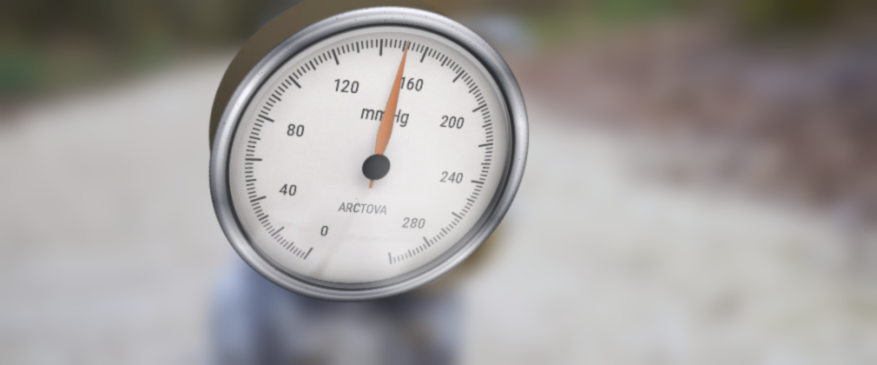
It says value=150 unit=mmHg
